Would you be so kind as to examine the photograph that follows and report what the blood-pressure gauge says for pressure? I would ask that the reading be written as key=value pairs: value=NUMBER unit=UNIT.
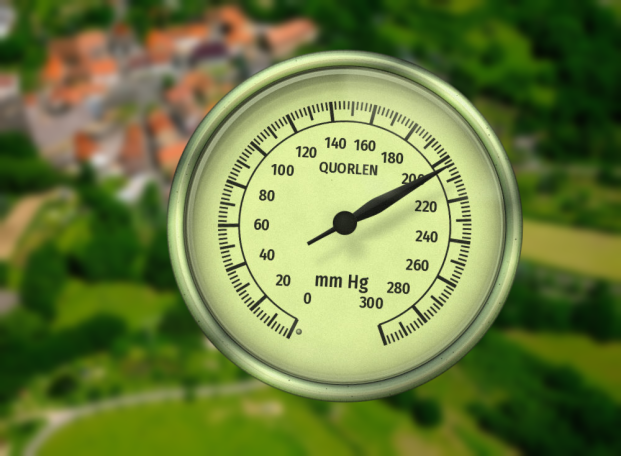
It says value=204 unit=mmHg
